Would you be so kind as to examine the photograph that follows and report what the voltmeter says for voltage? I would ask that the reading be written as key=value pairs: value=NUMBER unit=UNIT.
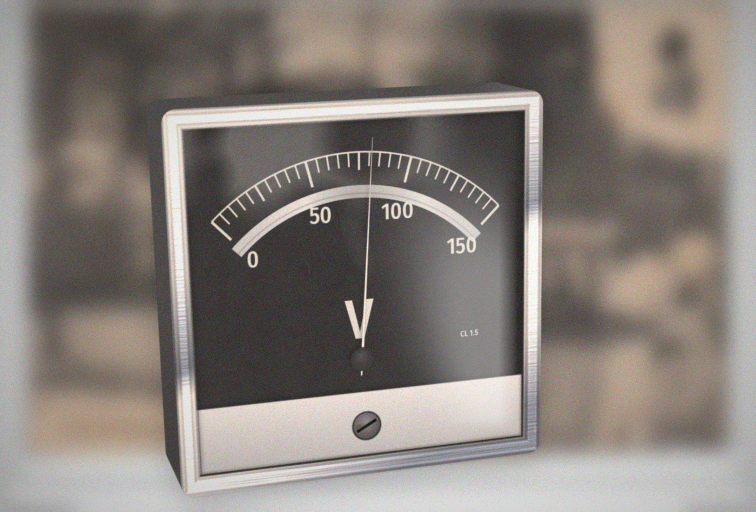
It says value=80 unit=V
